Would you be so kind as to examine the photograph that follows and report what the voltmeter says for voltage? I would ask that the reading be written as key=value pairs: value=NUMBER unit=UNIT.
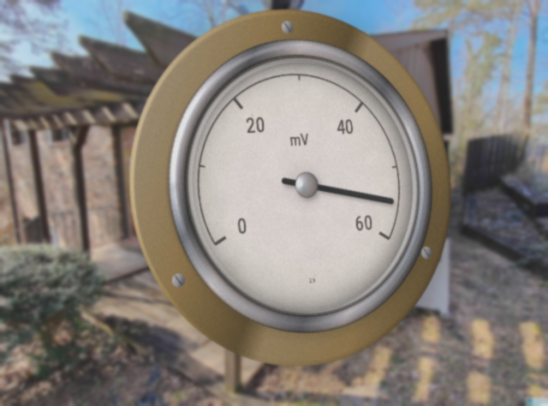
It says value=55 unit=mV
